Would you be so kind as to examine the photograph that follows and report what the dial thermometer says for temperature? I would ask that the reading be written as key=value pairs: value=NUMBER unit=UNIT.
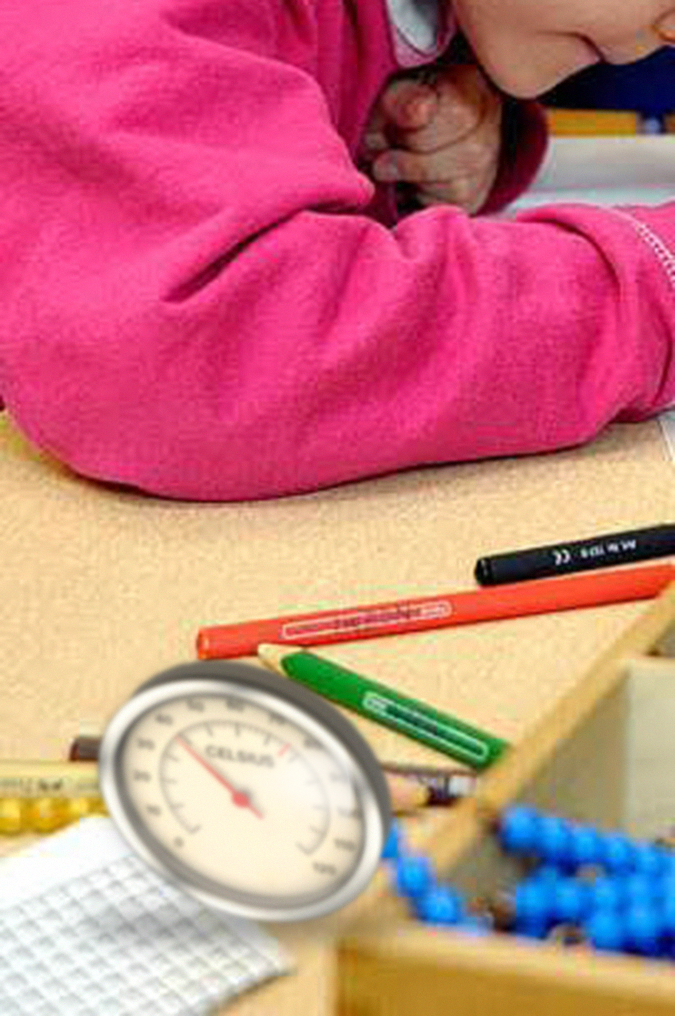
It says value=40 unit=°C
